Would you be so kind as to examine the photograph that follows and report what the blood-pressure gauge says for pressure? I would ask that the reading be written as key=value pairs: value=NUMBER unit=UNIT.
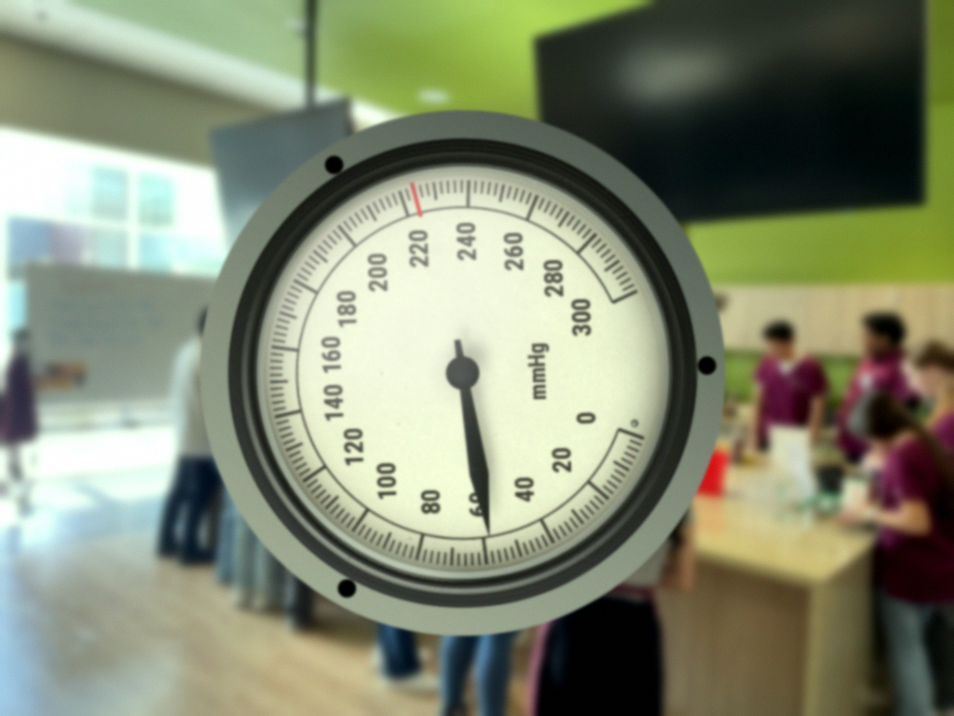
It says value=58 unit=mmHg
